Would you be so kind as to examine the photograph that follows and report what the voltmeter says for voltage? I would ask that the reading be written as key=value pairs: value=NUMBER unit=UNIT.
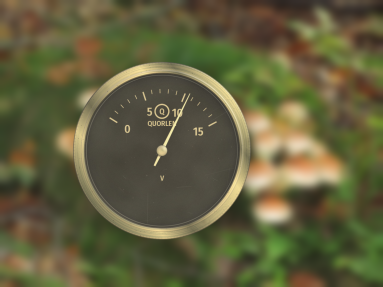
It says value=10.5 unit=V
